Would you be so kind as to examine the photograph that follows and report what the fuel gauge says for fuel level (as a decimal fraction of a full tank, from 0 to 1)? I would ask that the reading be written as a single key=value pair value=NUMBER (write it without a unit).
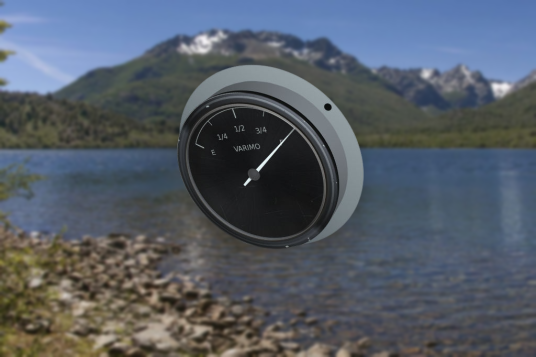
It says value=1
